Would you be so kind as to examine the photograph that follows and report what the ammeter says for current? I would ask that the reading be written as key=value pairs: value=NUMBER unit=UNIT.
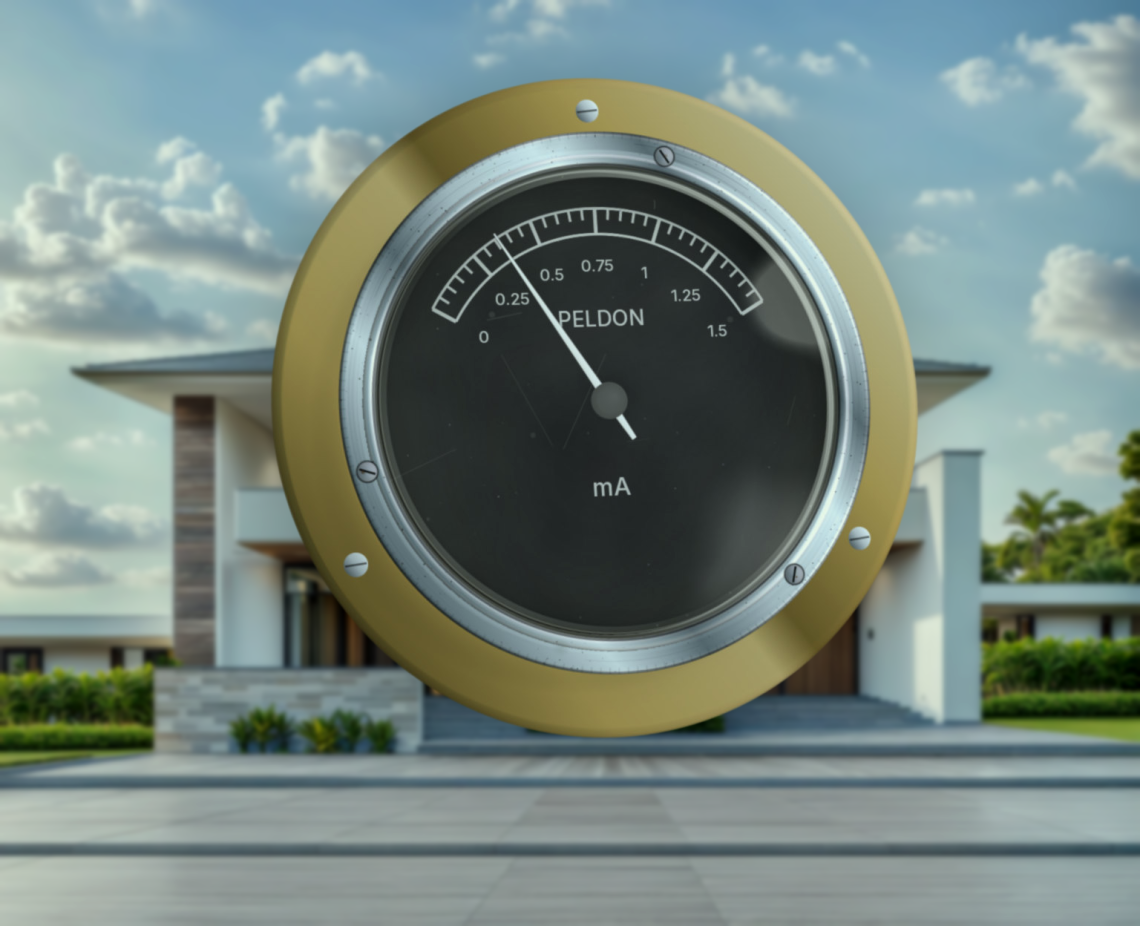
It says value=0.35 unit=mA
